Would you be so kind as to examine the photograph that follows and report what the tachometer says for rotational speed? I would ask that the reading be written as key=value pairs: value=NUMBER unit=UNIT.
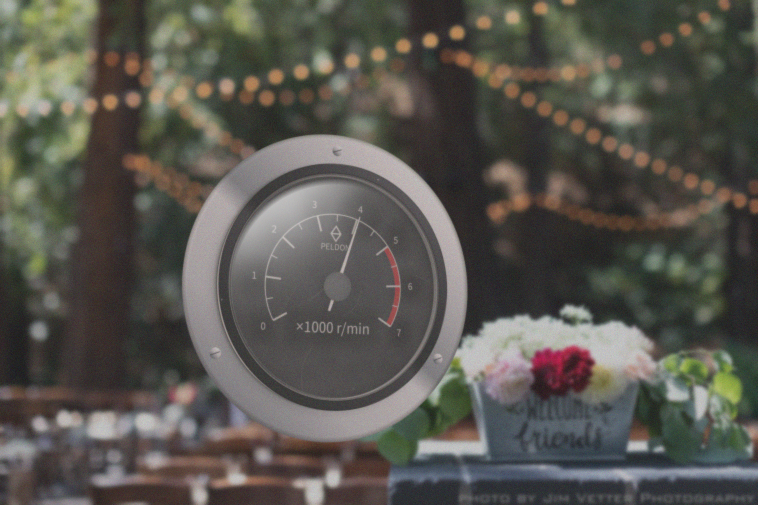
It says value=4000 unit=rpm
